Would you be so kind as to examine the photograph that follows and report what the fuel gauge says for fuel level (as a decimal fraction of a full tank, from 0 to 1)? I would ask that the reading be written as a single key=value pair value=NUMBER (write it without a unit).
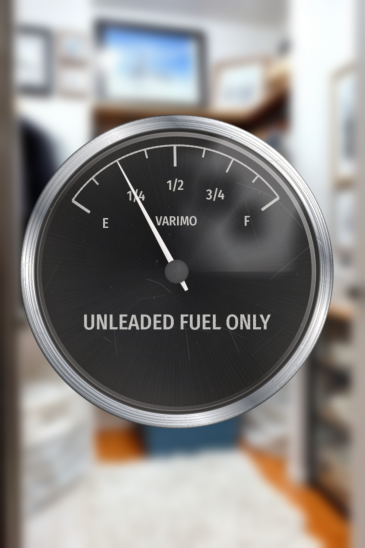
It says value=0.25
